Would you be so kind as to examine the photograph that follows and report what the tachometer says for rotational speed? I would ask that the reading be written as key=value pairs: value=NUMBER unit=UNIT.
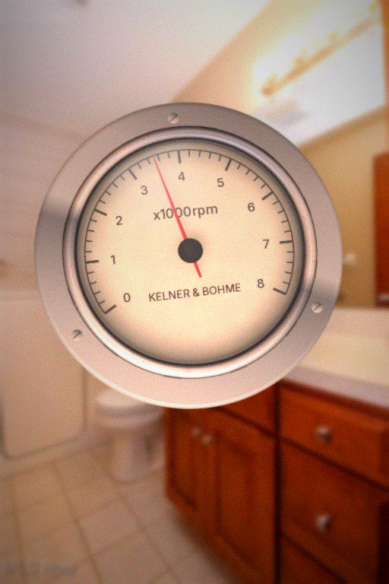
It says value=3500 unit=rpm
